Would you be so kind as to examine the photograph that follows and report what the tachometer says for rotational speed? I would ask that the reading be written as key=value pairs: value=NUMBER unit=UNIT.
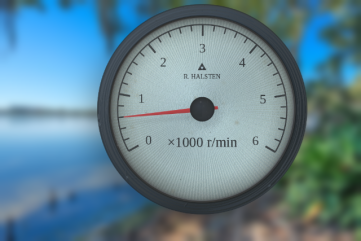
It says value=600 unit=rpm
